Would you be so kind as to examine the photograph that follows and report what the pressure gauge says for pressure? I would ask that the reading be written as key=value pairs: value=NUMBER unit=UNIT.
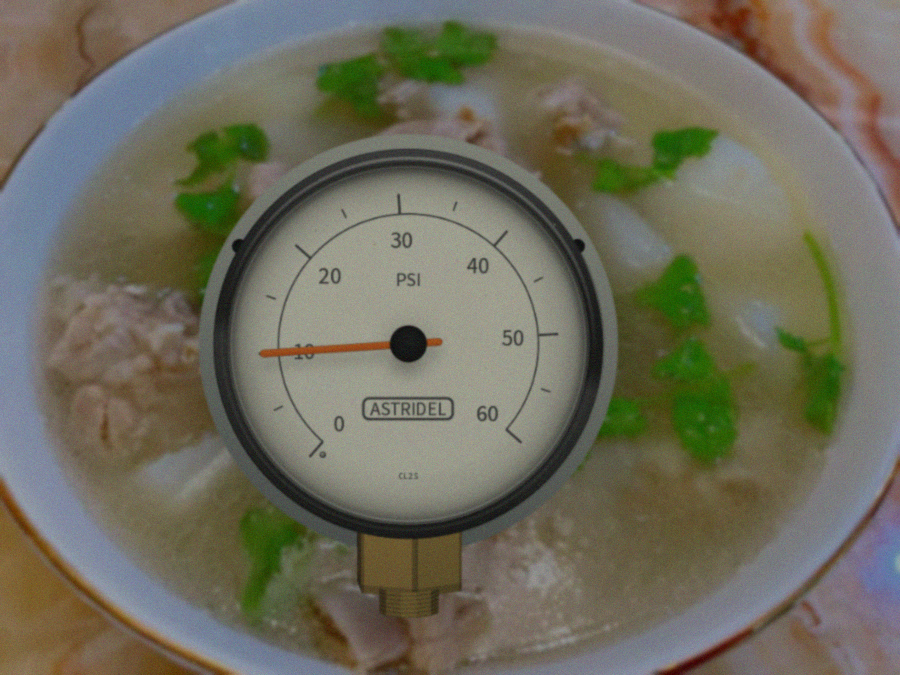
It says value=10 unit=psi
